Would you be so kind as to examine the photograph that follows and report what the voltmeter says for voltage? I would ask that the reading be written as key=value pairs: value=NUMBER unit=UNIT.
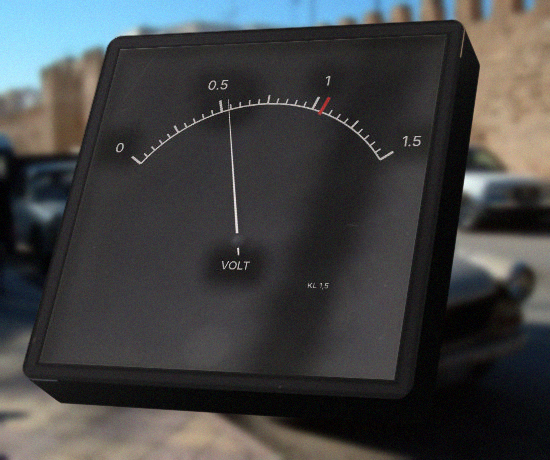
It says value=0.55 unit=V
